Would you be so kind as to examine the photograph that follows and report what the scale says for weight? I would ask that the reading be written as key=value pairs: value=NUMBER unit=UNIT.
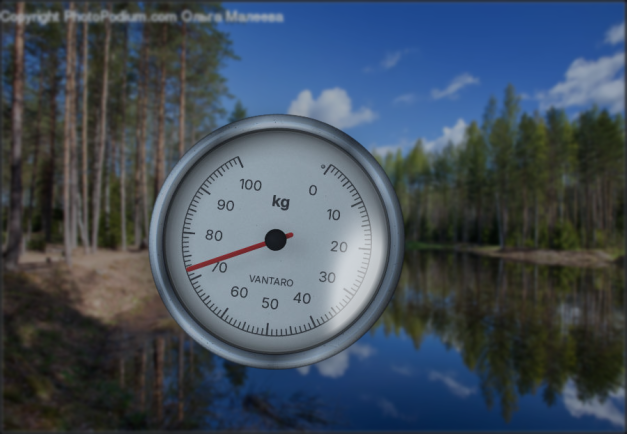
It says value=72 unit=kg
